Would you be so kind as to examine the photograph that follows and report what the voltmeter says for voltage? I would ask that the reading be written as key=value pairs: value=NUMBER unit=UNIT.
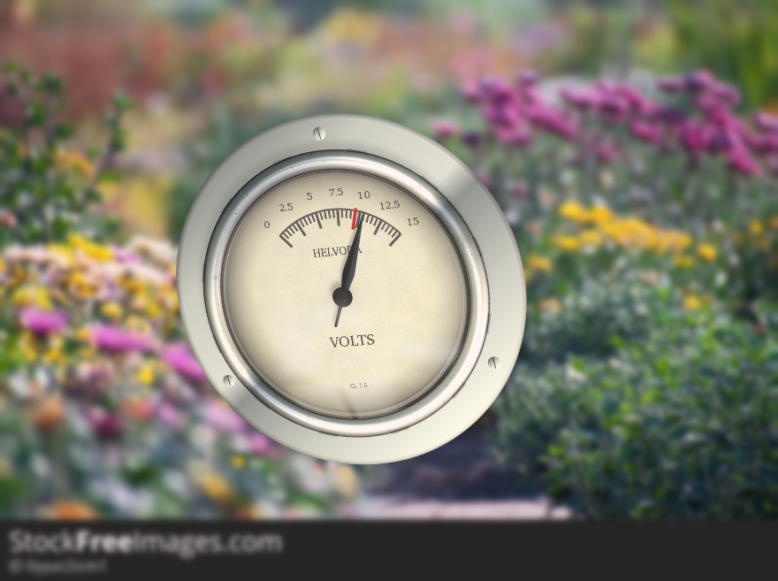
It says value=10.5 unit=V
